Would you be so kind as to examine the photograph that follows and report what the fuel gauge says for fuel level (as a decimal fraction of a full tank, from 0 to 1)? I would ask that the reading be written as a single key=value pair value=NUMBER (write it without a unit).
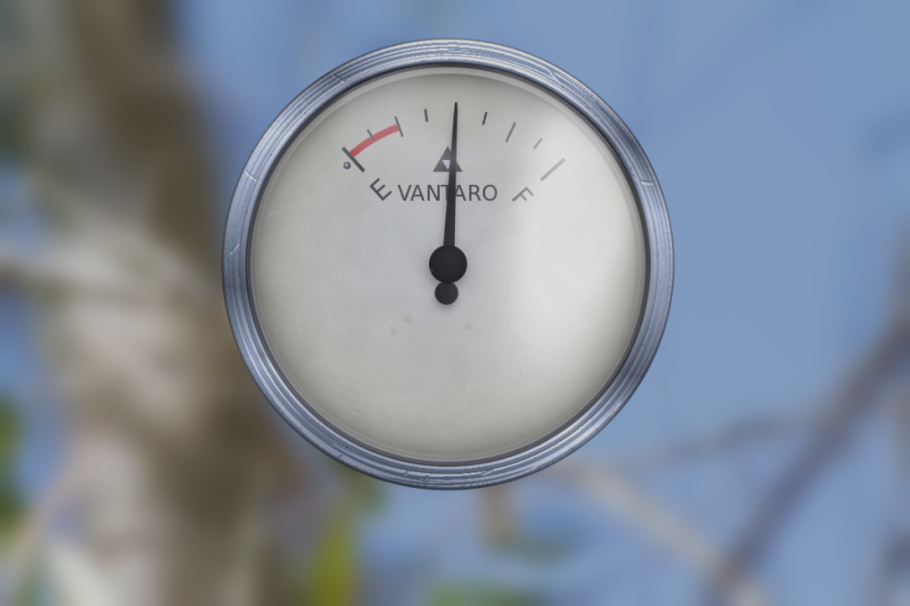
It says value=0.5
